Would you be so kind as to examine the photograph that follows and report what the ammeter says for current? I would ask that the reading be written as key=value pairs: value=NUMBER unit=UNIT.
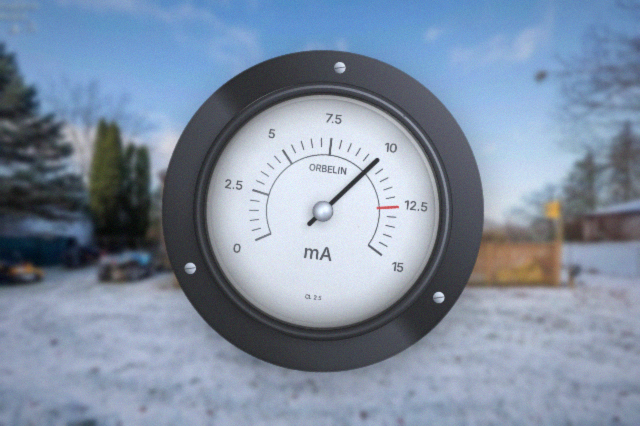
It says value=10 unit=mA
